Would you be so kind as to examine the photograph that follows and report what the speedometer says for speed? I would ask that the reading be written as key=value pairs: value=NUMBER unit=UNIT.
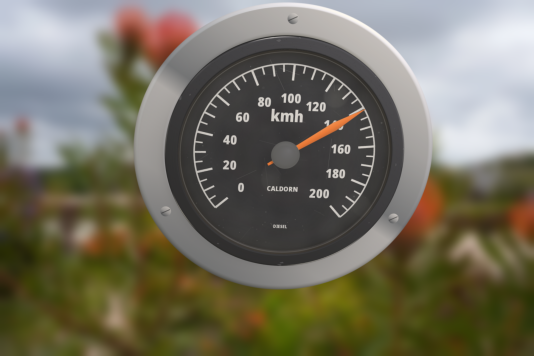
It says value=140 unit=km/h
